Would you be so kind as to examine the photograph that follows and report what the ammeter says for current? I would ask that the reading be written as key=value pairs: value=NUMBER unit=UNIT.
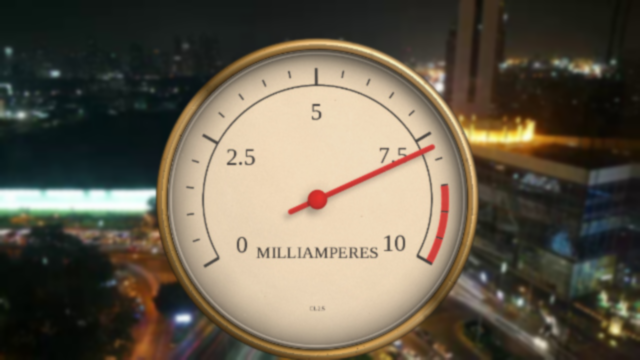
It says value=7.75 unit=mA
